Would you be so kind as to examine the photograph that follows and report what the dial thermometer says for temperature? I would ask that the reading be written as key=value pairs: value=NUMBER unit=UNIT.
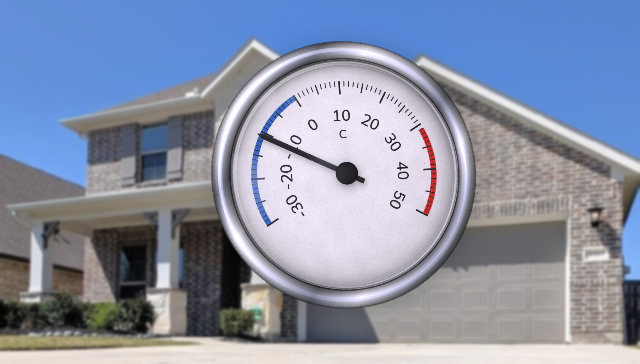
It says value=-11 unit=°C
